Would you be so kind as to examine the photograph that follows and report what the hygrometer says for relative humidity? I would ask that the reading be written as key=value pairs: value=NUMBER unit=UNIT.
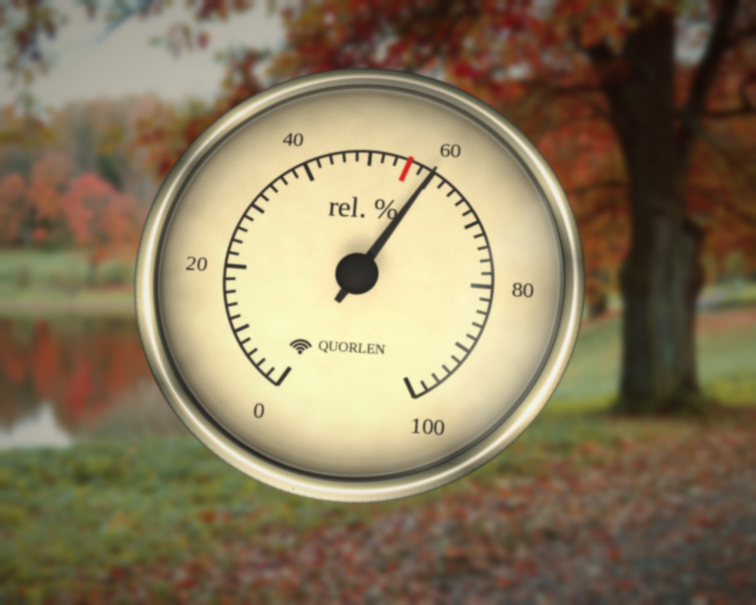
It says value=60 unit=%
